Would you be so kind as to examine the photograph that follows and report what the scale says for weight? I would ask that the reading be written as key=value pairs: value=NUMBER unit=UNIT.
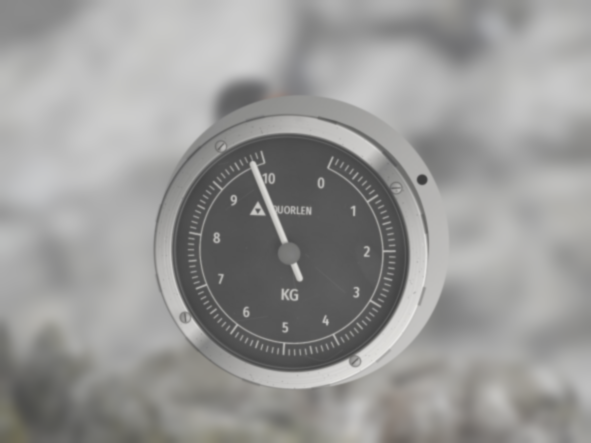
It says value=9.8 unit=kg
